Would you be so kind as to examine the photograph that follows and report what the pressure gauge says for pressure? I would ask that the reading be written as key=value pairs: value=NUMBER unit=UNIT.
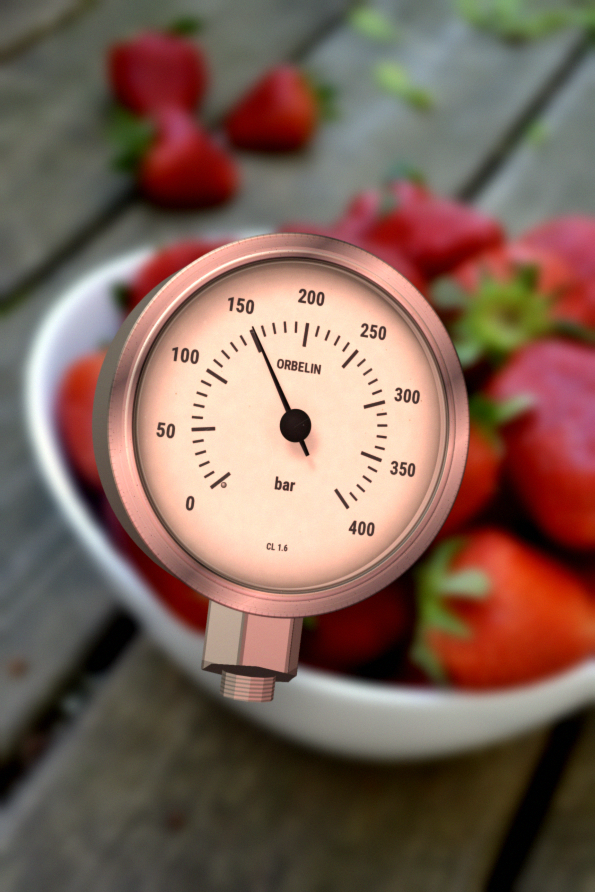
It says value=150 unit=bar
